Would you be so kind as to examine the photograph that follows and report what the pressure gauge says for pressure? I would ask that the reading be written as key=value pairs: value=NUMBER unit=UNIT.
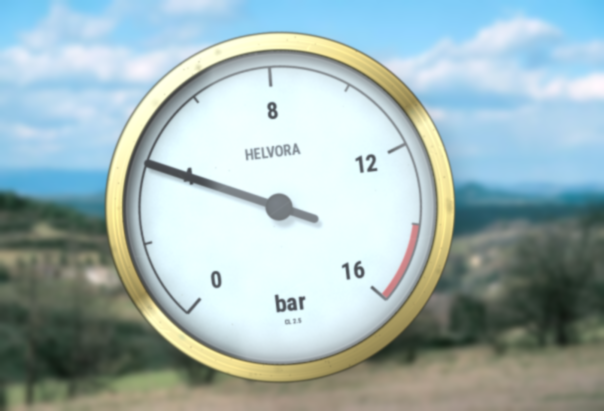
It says value=4 unit=bar
